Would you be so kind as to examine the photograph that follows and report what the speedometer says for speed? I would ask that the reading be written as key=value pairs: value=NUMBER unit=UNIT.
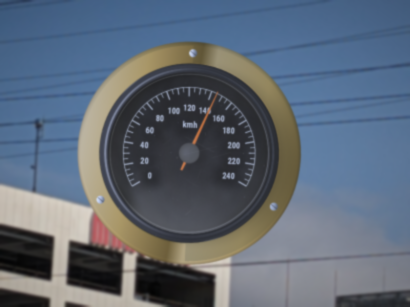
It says value=145 unit=km/h
